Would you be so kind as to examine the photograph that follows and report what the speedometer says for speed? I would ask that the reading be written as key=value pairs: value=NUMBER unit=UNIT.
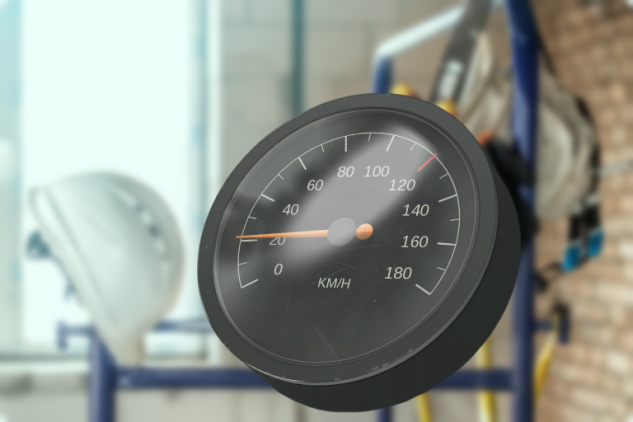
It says value=20 unit=km/h
